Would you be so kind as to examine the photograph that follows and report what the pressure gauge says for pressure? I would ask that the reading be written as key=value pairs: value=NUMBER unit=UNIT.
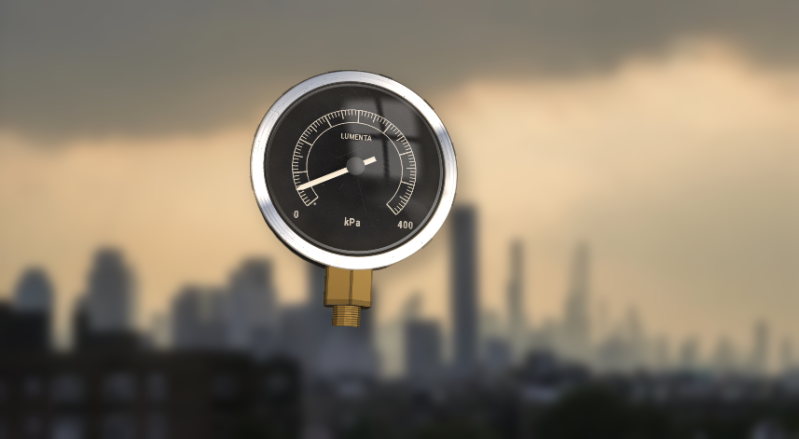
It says value=25 unit=kPa
